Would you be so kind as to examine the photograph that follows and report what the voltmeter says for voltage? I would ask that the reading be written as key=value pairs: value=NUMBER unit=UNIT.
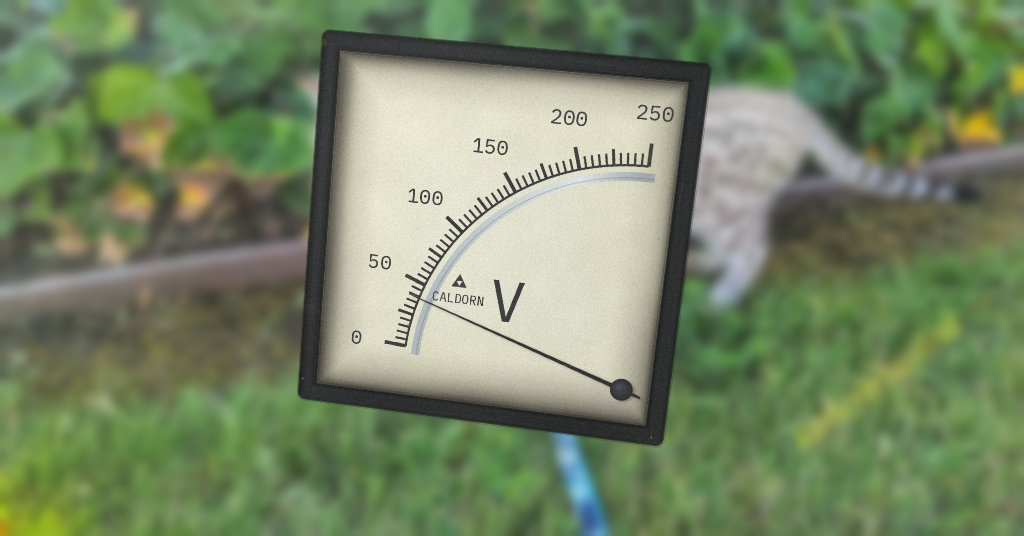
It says value=40 unit=V
